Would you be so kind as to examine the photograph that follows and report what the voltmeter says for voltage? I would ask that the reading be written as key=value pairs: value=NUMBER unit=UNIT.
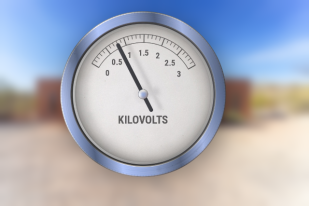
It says value=0.8 unit=kV
